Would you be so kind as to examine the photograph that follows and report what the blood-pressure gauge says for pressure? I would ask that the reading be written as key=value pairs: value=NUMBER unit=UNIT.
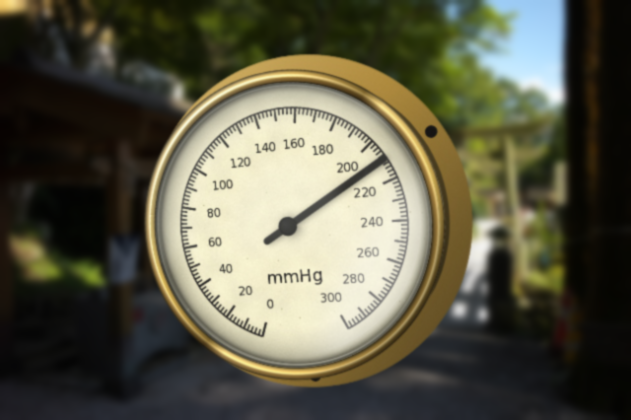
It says value=210 unit=mmHg
